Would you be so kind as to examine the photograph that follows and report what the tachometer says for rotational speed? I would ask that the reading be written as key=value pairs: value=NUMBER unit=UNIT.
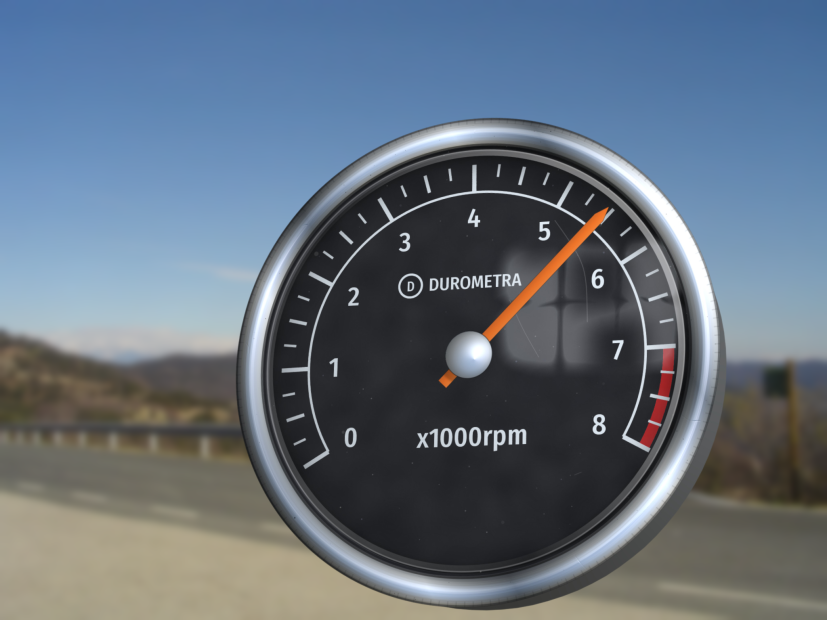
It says value=5500 unit=rpm
